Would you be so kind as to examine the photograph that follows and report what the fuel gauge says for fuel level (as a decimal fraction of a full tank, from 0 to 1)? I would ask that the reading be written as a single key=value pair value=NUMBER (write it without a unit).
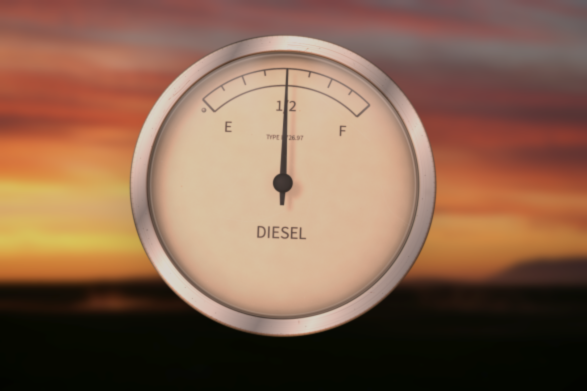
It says value=0.5
